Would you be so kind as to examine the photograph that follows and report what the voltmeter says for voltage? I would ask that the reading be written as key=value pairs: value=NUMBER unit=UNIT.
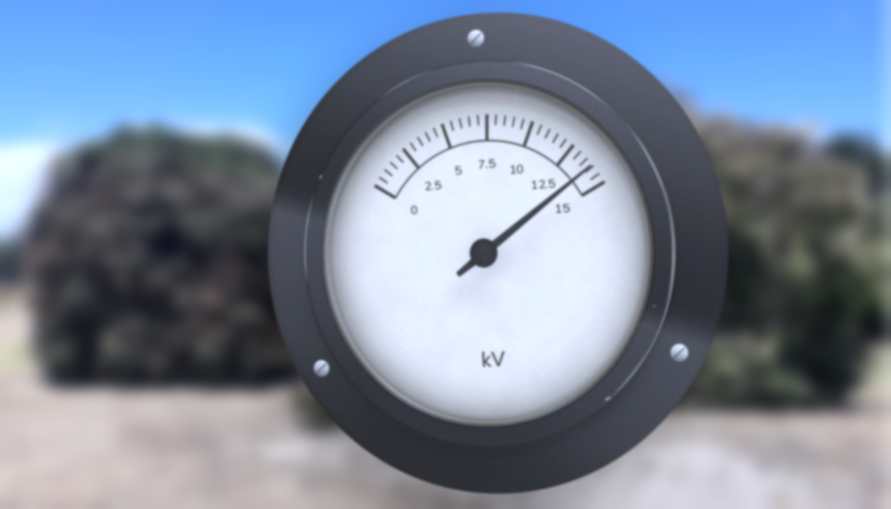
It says value=14 unit=kV
